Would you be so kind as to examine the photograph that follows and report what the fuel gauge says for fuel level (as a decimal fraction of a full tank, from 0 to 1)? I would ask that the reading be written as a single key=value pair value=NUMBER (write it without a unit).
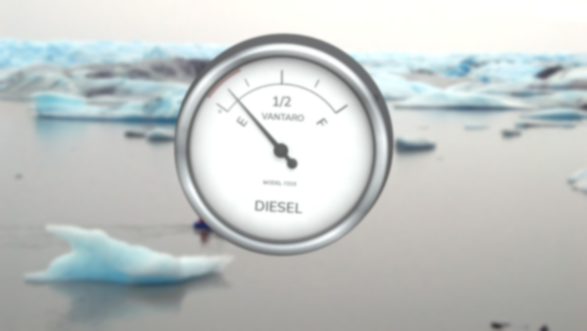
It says value=0.125
